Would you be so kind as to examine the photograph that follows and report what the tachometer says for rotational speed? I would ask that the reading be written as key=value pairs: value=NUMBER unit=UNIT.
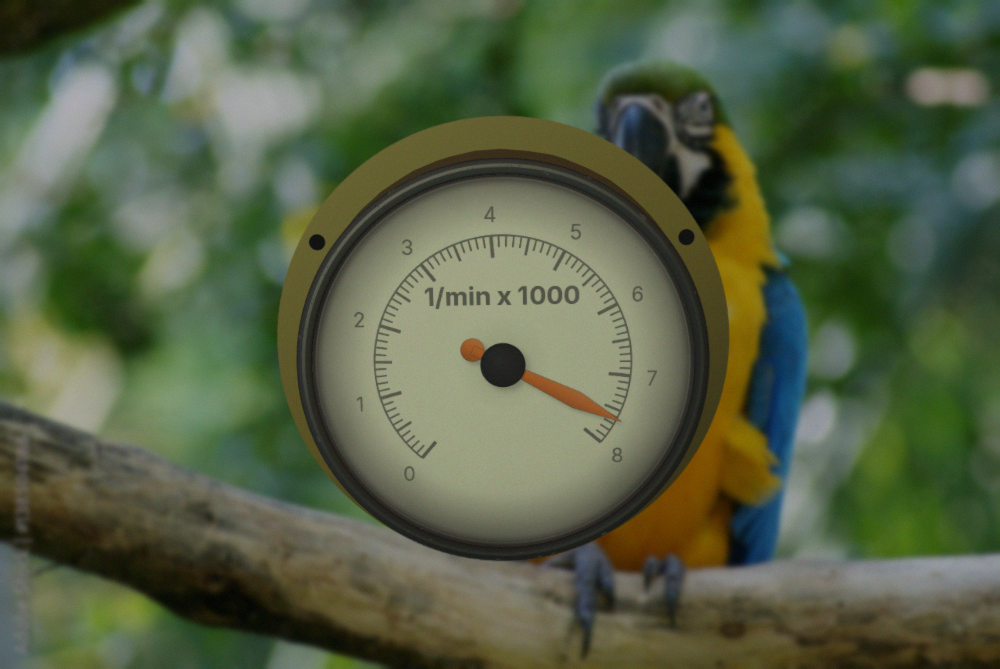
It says value=7600 unit=rpm
